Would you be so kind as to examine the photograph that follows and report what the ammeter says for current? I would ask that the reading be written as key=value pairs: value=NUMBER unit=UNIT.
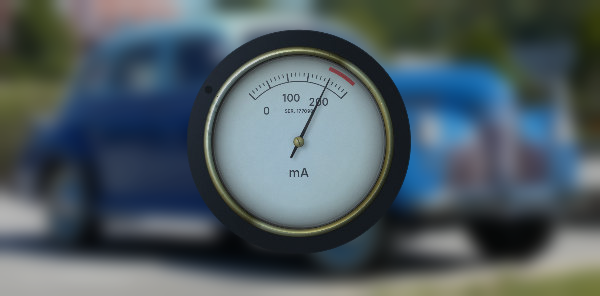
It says value=200 unit=mA
